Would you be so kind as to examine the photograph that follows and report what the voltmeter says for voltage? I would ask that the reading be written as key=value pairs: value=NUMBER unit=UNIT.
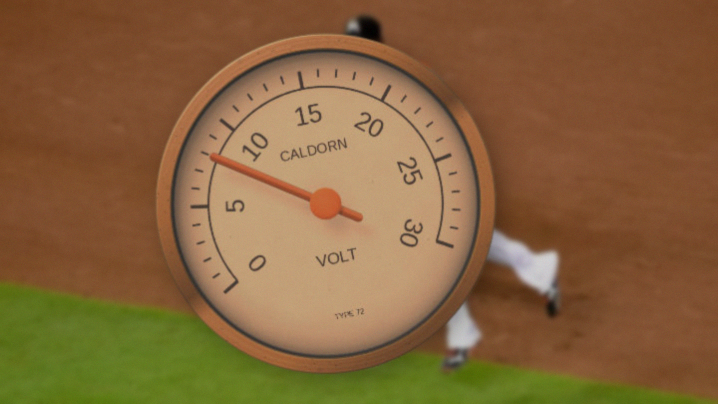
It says value=8 unit=V
